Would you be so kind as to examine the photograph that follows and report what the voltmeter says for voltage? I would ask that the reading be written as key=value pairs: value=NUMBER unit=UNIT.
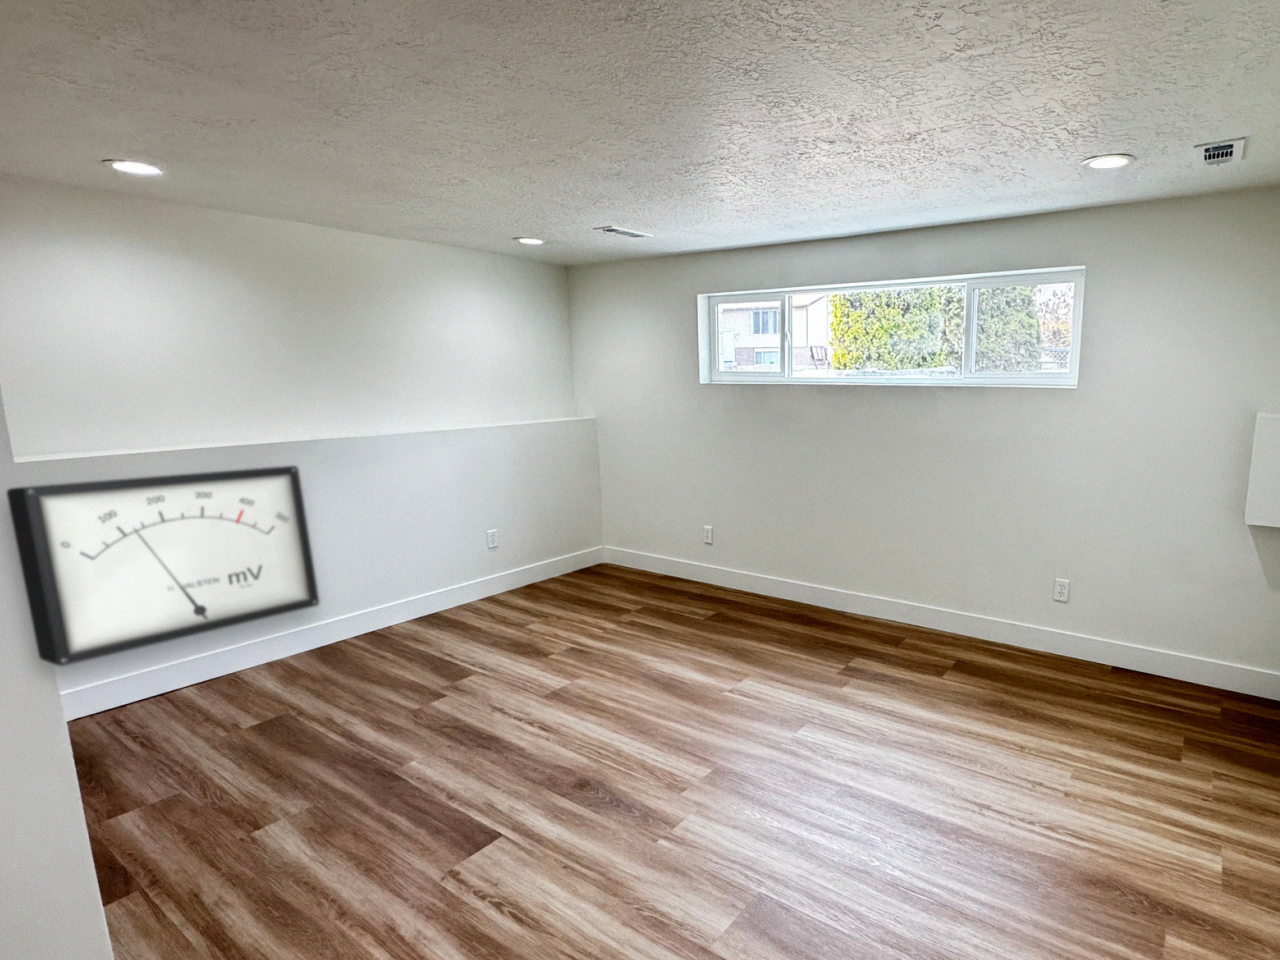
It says value=125 unit=mV
